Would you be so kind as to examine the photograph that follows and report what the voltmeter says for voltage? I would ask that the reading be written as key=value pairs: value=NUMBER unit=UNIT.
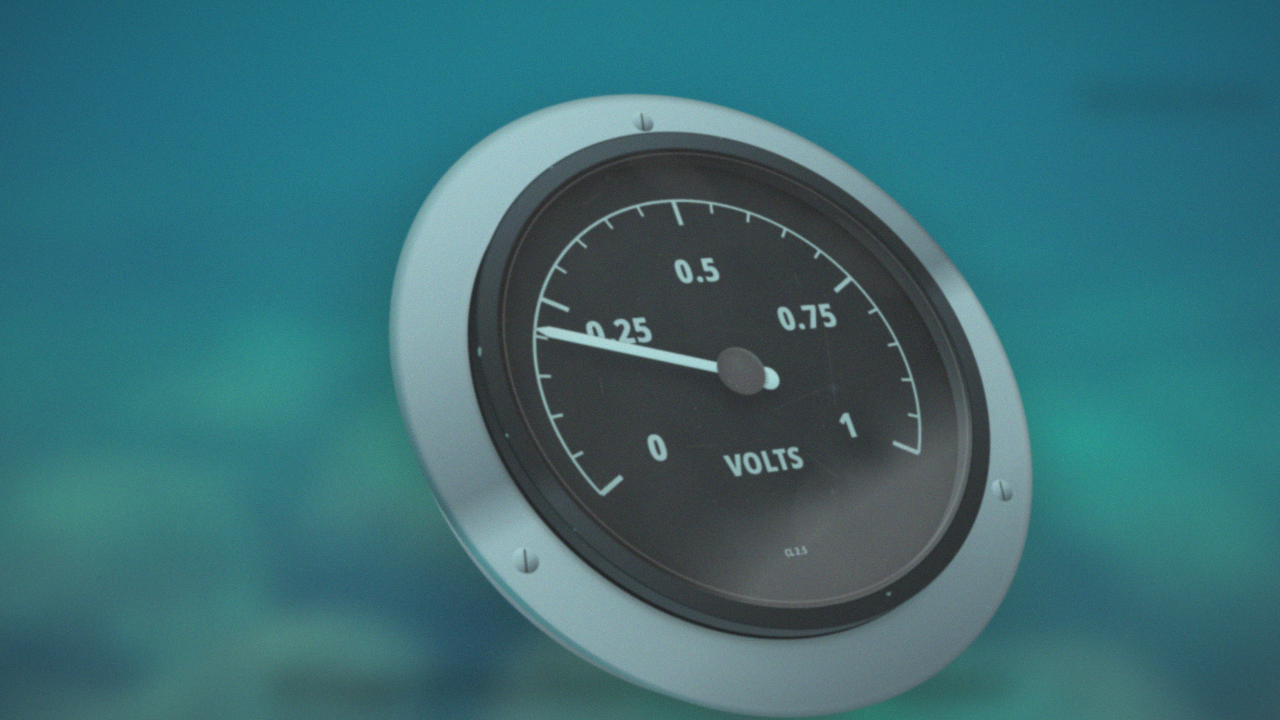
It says value=0.2 unit=V
